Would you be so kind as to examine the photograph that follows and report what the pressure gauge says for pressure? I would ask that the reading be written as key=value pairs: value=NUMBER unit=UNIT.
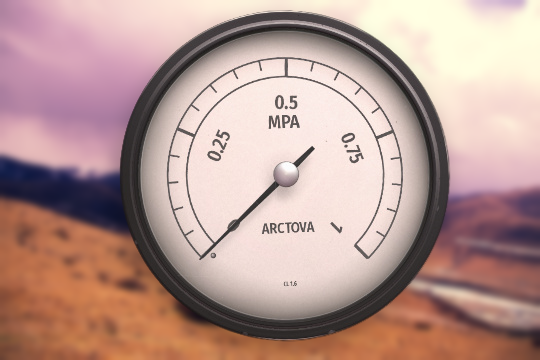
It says value=0 unit=MPa
